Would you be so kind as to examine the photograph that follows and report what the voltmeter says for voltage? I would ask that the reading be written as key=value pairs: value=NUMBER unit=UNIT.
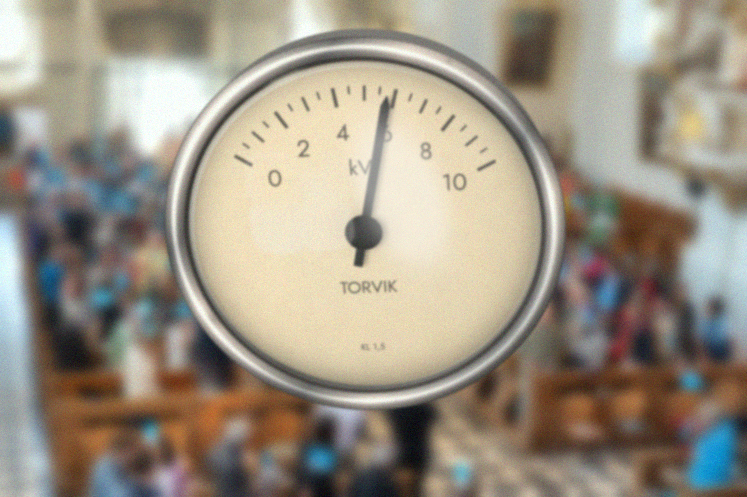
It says value=5.75 unit=kV
